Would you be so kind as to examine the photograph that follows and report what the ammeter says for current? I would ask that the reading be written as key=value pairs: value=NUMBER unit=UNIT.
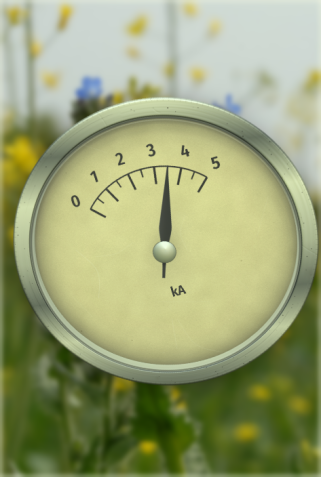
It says value=3.5 unit=kA
